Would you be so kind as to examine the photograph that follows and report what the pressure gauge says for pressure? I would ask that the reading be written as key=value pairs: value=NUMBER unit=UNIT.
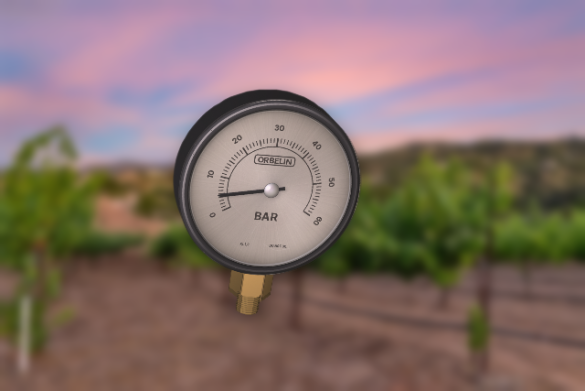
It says value=5 unit=bar
